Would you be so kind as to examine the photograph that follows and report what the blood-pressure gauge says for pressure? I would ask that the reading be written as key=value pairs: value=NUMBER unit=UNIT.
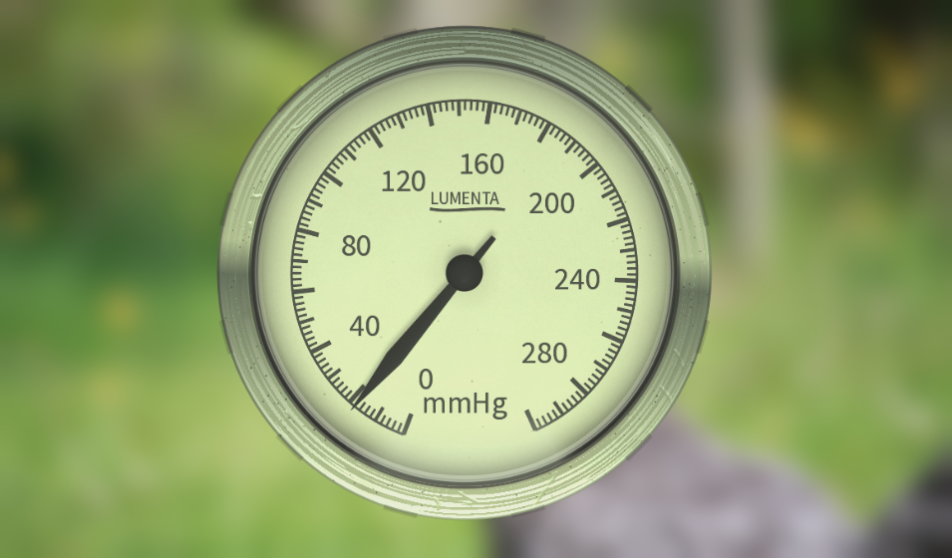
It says value=18 unit=mmHg
